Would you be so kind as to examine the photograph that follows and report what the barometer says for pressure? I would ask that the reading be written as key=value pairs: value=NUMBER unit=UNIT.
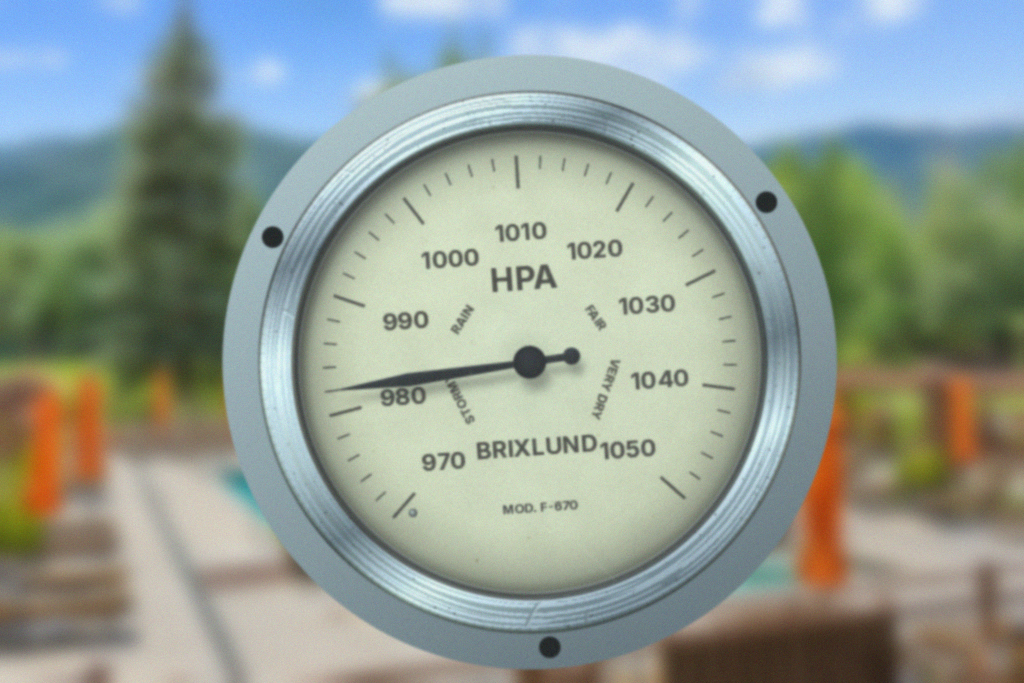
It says value=982 unit=hPa
